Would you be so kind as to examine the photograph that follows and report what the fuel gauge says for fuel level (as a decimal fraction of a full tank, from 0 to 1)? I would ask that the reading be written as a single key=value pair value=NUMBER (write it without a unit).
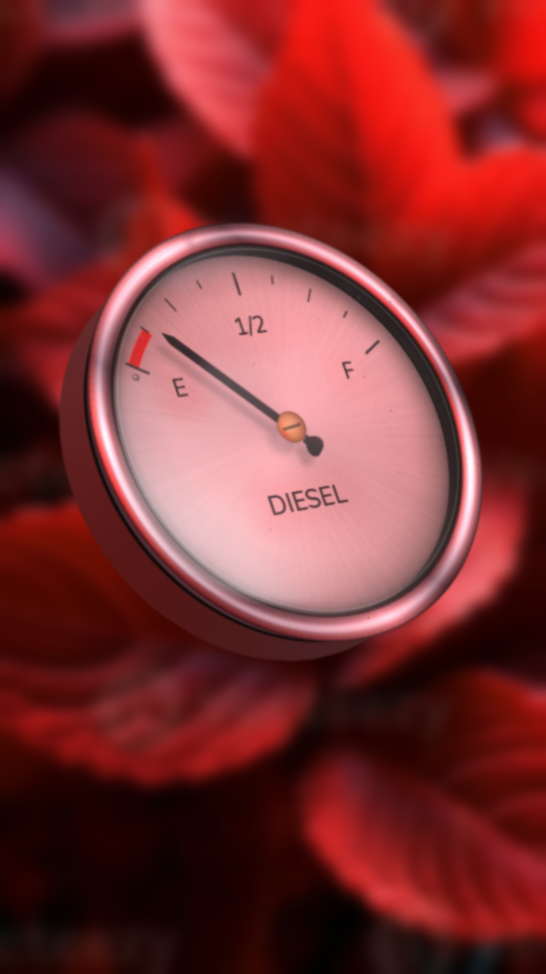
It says value=0.125
